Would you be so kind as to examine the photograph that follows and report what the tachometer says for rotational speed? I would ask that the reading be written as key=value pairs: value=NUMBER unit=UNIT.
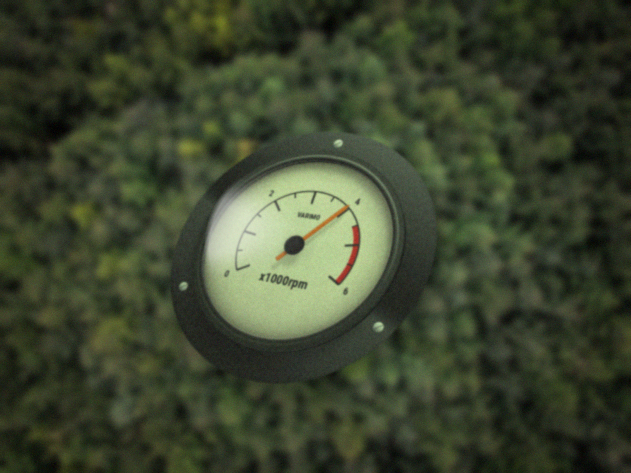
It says value=4000 unit=rpm
